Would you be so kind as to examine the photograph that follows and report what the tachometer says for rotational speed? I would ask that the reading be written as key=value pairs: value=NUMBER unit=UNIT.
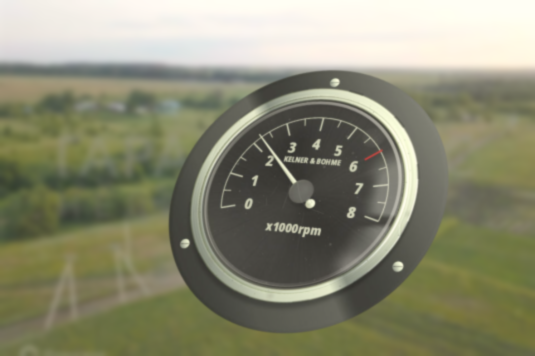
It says value=2250 unit=rpm
